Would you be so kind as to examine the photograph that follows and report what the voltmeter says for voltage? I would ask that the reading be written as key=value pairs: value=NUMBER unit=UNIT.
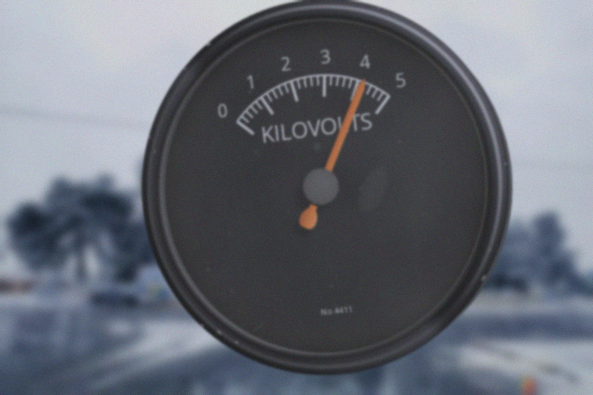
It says value=4.2 unit=kV
